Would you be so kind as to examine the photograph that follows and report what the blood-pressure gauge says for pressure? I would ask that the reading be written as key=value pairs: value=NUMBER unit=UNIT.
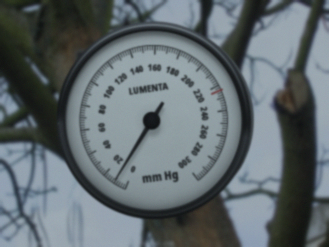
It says value=10 unit=mmHg
